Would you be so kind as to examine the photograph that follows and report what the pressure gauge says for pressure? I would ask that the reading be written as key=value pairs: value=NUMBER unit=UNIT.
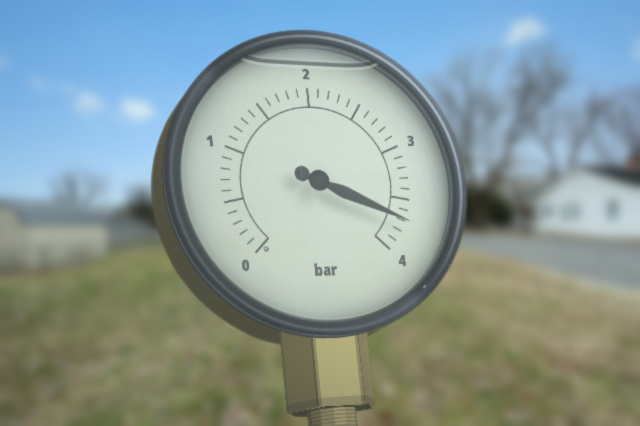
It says value=3.7 unit=bar
